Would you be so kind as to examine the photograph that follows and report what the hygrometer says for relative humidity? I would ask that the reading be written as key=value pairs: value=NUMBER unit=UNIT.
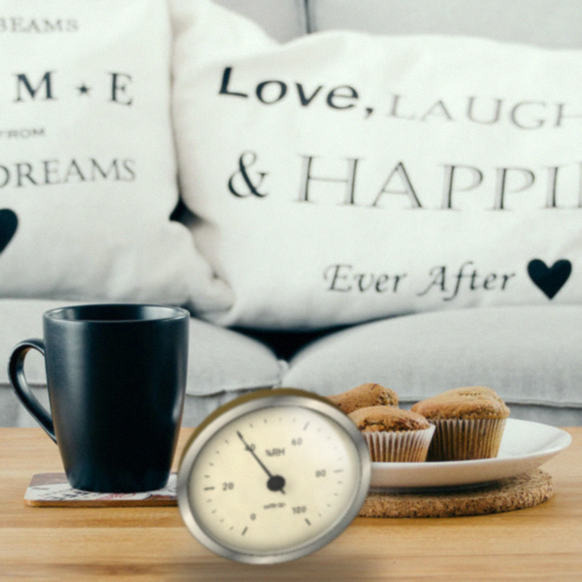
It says value=40 unit=%
